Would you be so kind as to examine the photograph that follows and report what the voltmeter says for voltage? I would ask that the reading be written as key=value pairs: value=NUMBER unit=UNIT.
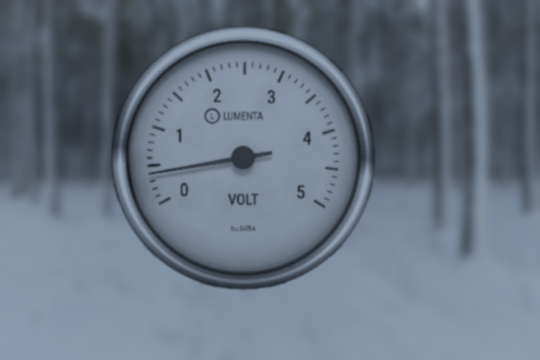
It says value=0.4 unit=V
